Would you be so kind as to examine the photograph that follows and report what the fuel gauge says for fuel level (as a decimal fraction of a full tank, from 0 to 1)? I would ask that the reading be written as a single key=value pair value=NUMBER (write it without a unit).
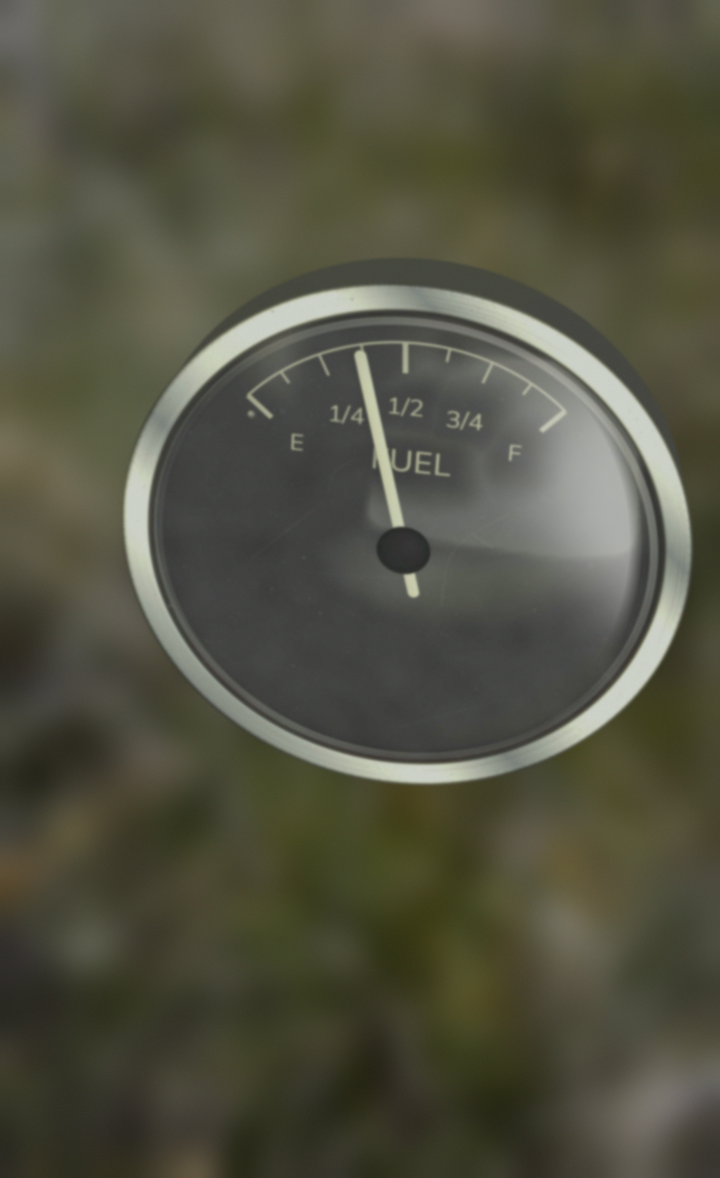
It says value=0.375
